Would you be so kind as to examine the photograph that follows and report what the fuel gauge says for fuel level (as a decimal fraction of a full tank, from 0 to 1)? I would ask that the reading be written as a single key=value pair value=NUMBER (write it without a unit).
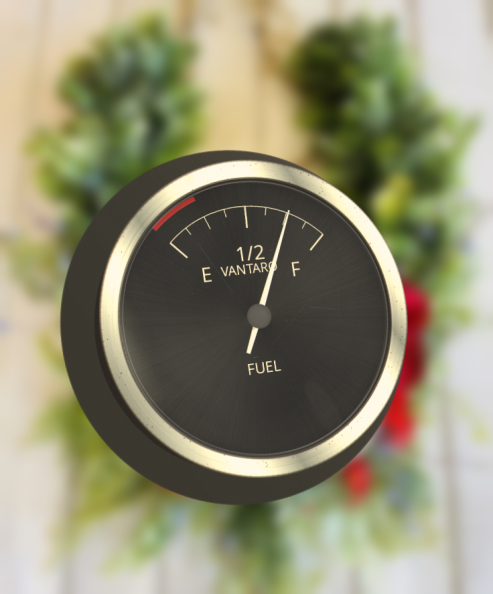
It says value=0.75
